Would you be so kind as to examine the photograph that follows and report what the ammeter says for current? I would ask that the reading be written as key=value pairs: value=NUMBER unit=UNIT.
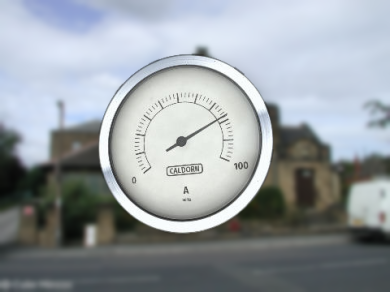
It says value=78 unit=A
